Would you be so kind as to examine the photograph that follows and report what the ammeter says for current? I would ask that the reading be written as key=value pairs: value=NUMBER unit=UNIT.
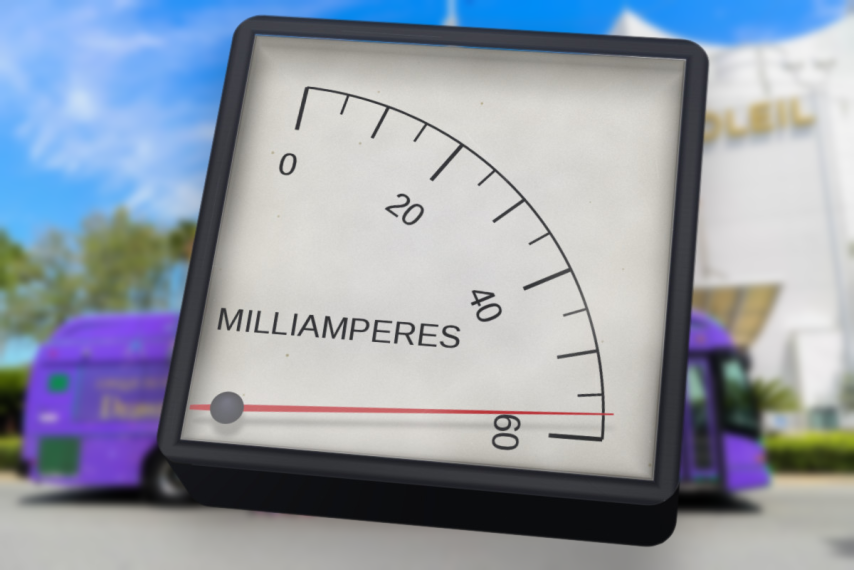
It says value=57.5 unit=mA
